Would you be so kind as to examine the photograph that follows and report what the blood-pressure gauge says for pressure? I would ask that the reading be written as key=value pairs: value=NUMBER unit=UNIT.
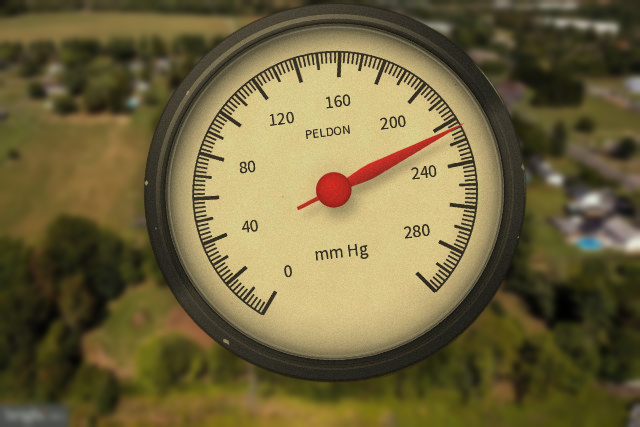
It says value=224 unit=mmHg
